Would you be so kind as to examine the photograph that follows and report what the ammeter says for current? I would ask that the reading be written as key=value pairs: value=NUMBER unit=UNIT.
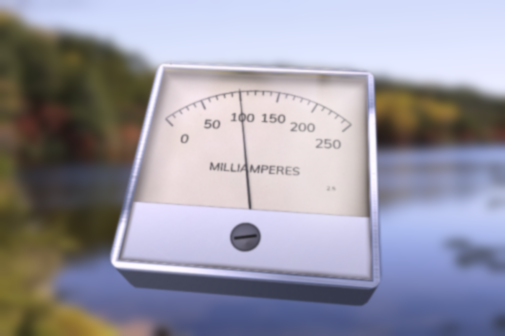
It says value=100 unit=mA
